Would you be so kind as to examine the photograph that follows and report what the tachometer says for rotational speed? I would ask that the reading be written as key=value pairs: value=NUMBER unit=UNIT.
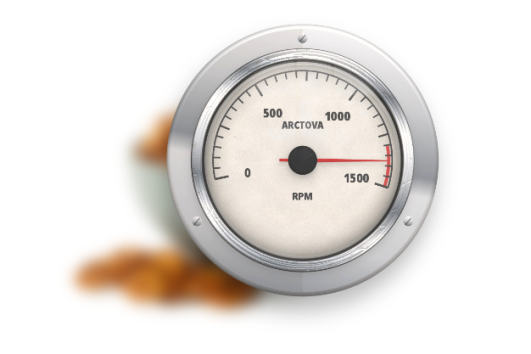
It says value=1375 unit=rpm
